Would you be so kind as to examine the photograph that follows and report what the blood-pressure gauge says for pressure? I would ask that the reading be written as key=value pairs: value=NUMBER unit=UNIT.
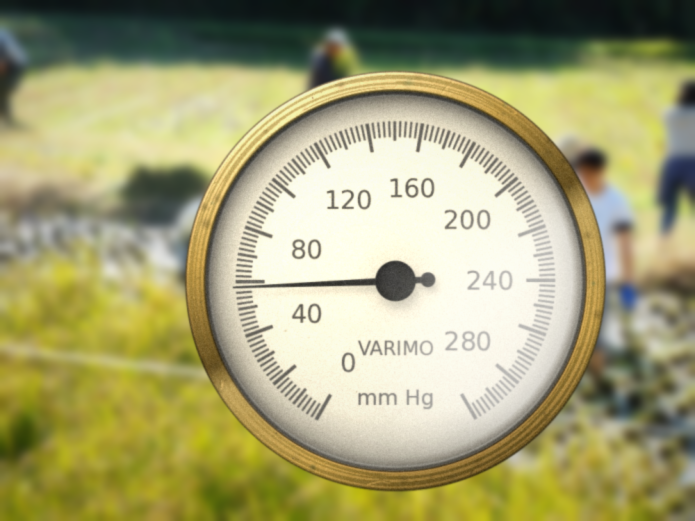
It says value=58 unit=mmHg
